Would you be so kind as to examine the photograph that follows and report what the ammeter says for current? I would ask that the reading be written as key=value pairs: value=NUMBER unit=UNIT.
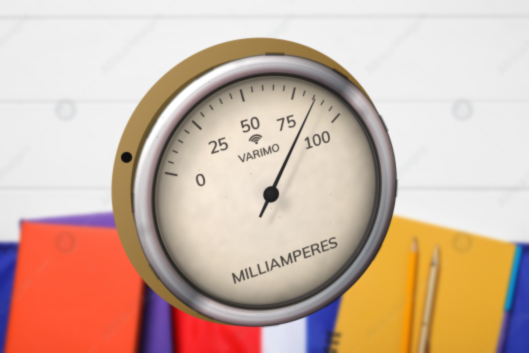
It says value=85 unit=mA
